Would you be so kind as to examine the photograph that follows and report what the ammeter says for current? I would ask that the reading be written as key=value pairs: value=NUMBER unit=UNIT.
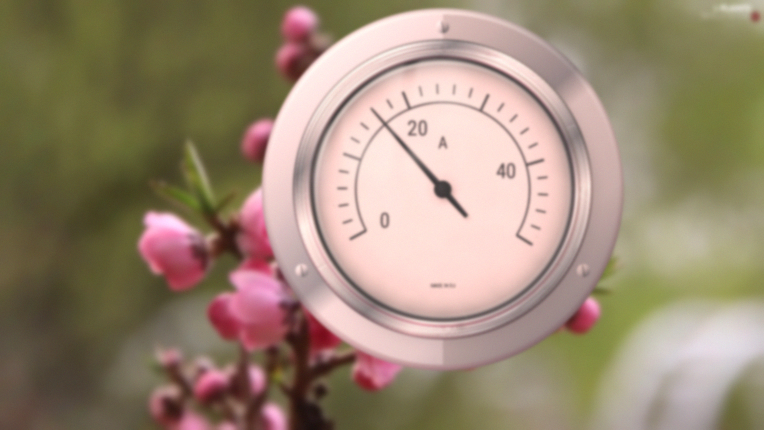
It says value=16 unit=A
